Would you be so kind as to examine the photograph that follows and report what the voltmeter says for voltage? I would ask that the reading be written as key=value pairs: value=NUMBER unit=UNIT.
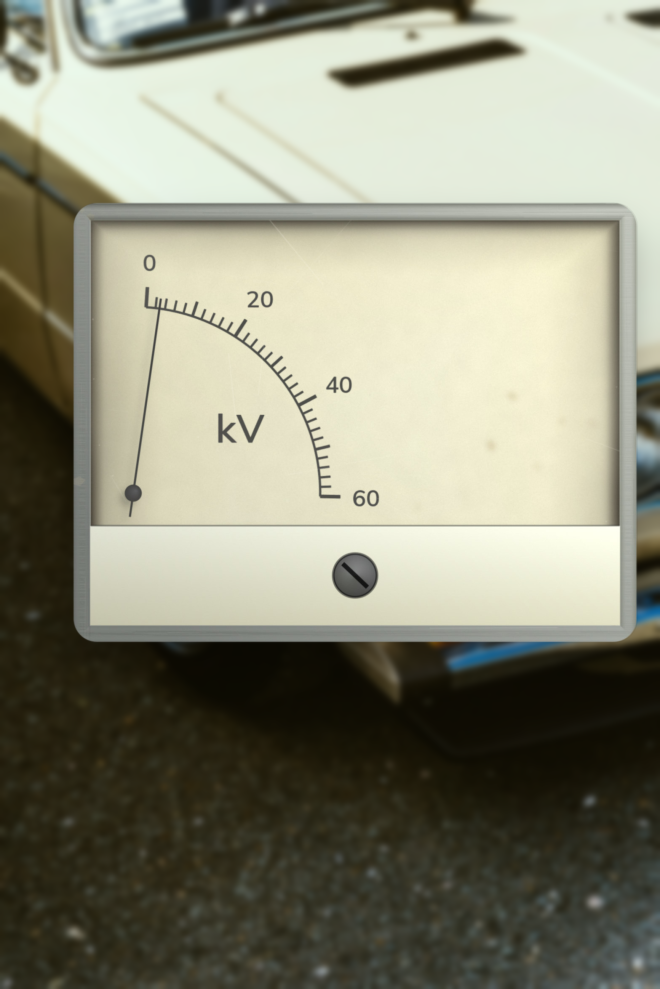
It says value=3 unit=kV
